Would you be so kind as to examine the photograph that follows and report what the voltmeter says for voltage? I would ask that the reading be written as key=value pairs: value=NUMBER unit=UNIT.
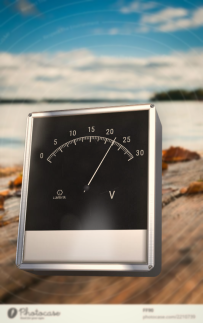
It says value=22.5 unit=V
